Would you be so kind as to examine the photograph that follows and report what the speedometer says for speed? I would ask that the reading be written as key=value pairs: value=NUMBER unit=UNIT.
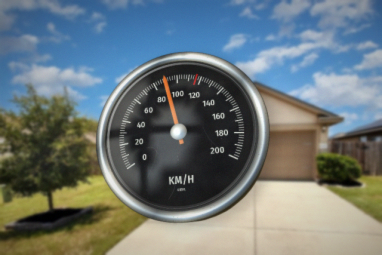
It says value=90 unit=km/h
